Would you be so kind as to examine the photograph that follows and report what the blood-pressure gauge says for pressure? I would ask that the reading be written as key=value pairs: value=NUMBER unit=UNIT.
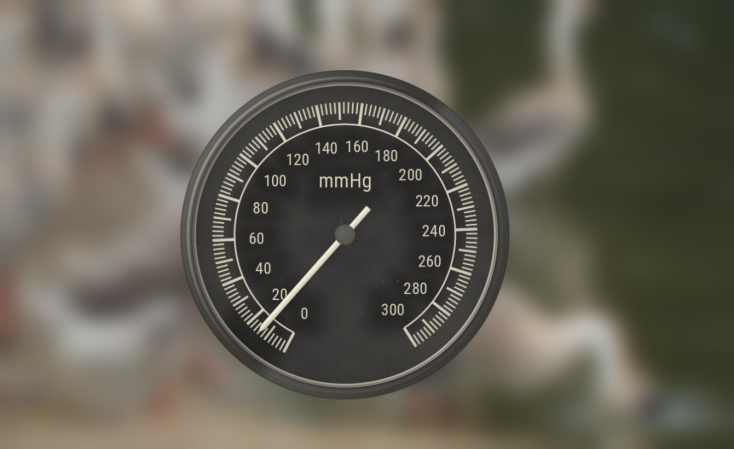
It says value=14 unit=mmHg
